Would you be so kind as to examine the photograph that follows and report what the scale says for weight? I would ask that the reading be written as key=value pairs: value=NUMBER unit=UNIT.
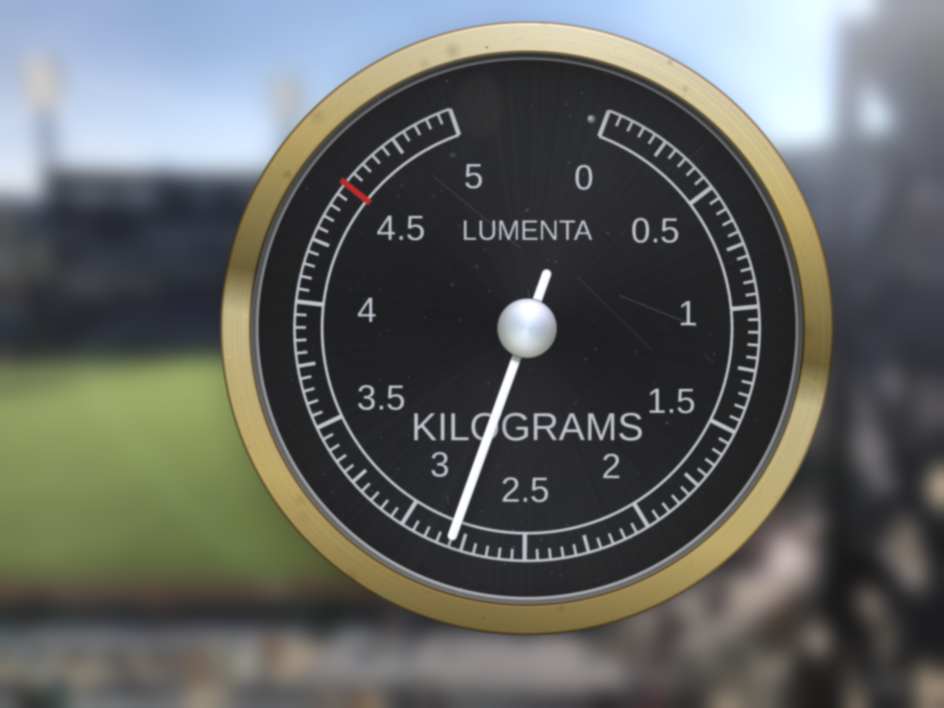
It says value=2.8 unit=kg
